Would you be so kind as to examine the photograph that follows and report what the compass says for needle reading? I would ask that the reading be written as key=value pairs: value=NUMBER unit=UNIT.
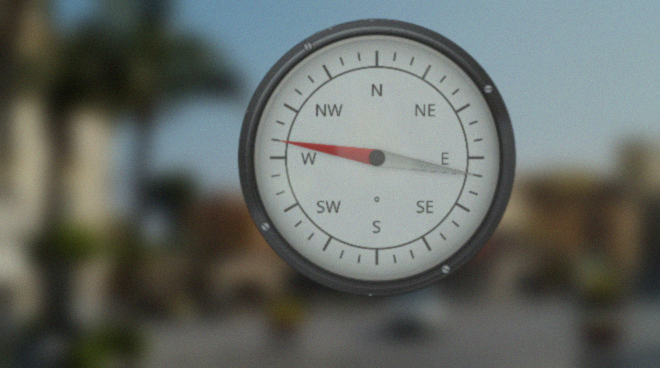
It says value=280 unit=°
